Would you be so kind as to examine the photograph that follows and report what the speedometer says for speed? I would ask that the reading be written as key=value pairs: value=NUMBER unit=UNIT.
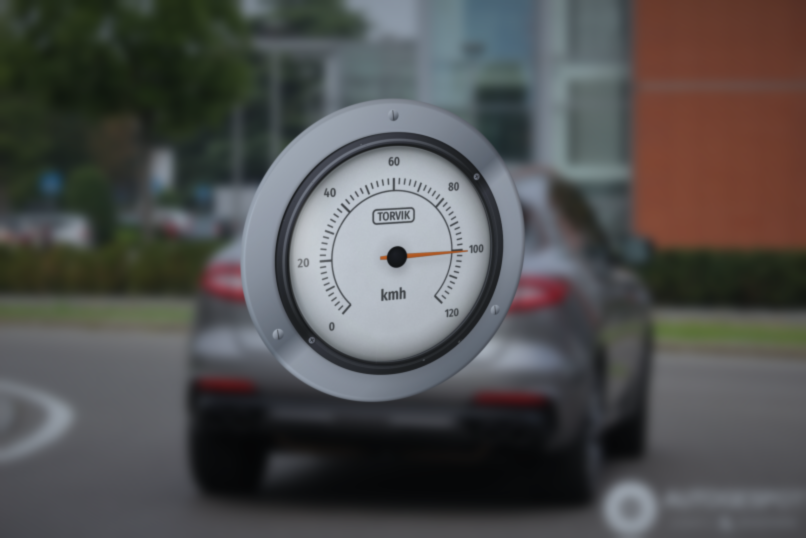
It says value=100 unit=km/h
